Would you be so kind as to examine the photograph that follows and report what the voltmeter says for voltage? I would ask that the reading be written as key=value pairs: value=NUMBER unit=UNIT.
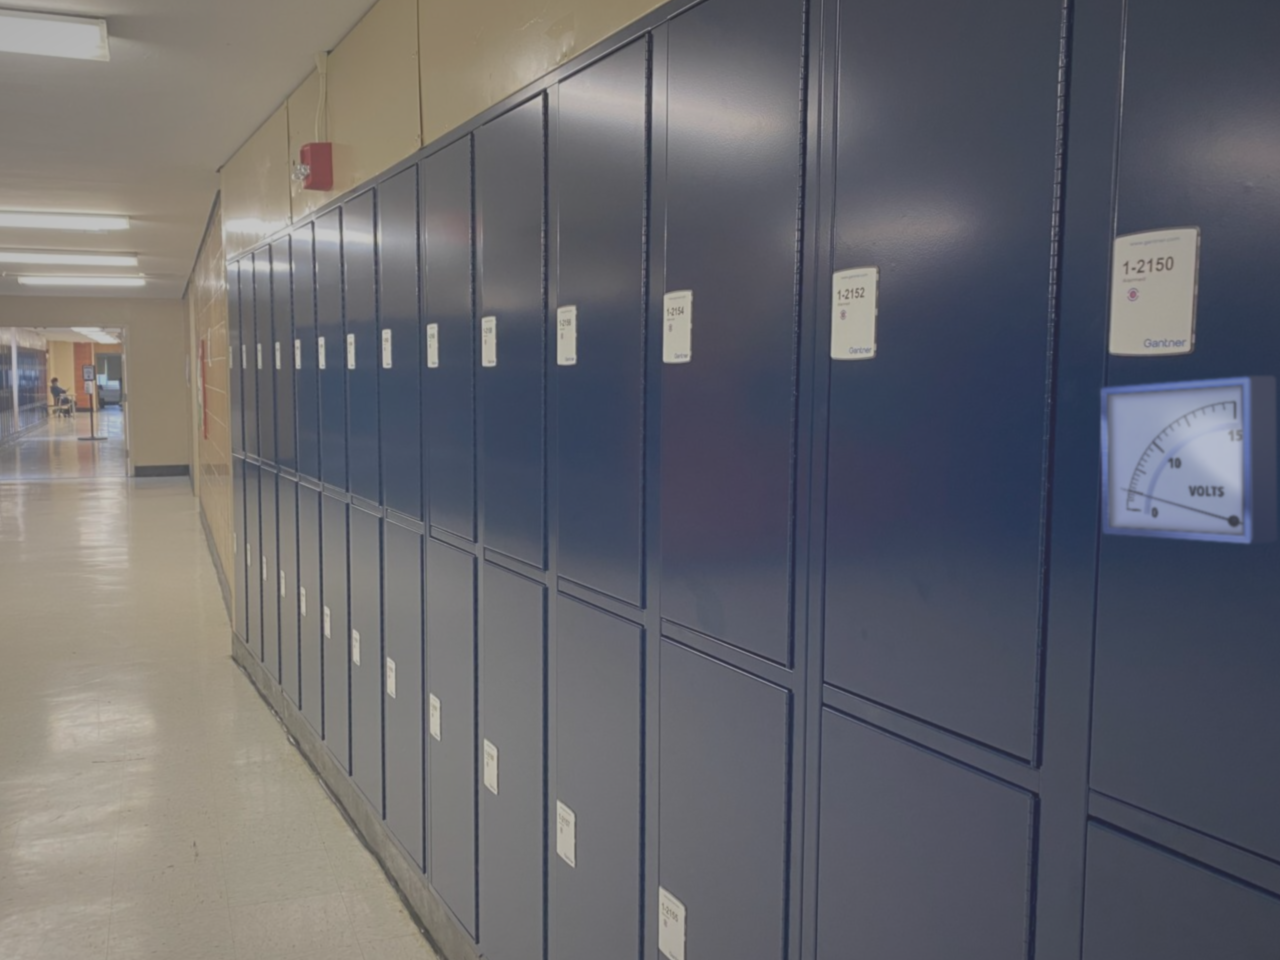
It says value=5 unit=V
